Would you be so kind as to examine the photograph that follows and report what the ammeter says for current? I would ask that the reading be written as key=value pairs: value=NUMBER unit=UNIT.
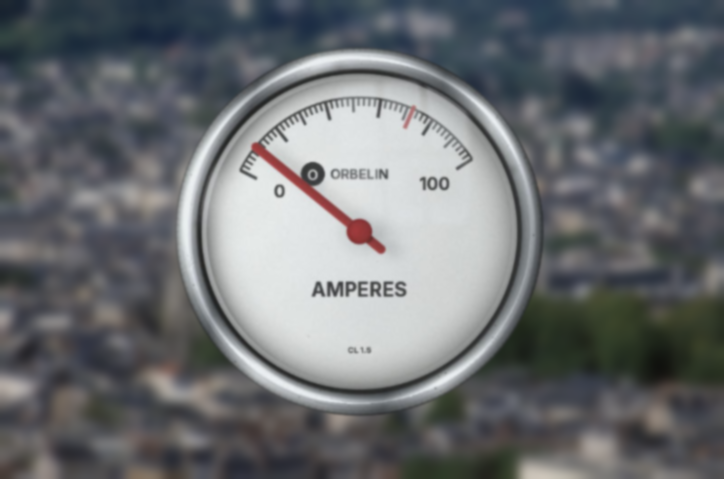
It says value=10 unit=A
